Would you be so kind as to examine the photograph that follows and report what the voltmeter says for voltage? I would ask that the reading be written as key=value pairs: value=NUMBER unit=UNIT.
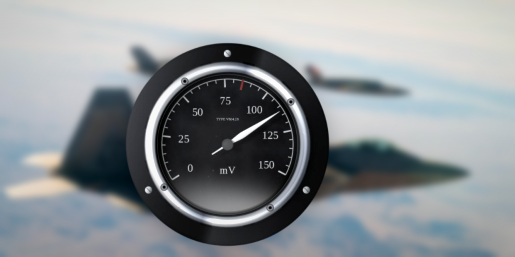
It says value=112.5 unit=mV
